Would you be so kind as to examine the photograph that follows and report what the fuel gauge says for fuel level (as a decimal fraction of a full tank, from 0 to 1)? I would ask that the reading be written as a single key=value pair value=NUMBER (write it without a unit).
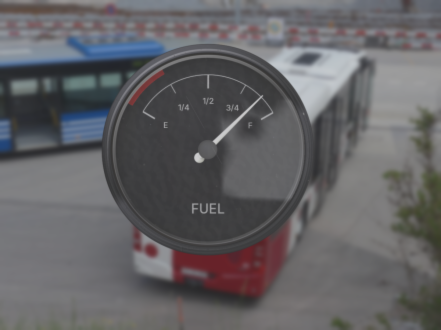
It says value=0.875
